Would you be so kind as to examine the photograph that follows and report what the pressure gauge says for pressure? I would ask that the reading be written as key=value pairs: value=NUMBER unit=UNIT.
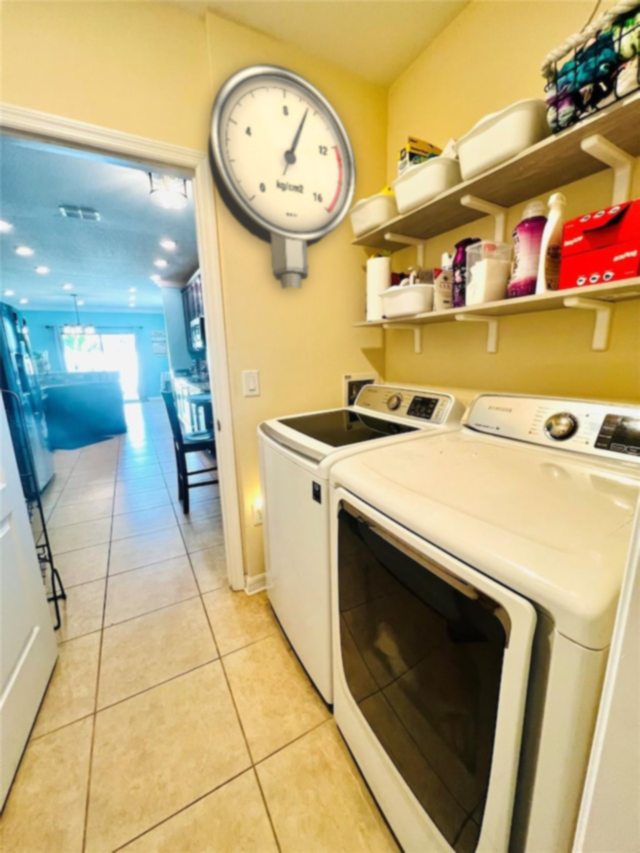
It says value=9.5 unit=kg/cm²
